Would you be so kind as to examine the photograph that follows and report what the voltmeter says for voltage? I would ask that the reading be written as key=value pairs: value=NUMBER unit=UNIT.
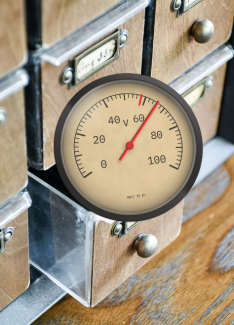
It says value=66 unit=V
